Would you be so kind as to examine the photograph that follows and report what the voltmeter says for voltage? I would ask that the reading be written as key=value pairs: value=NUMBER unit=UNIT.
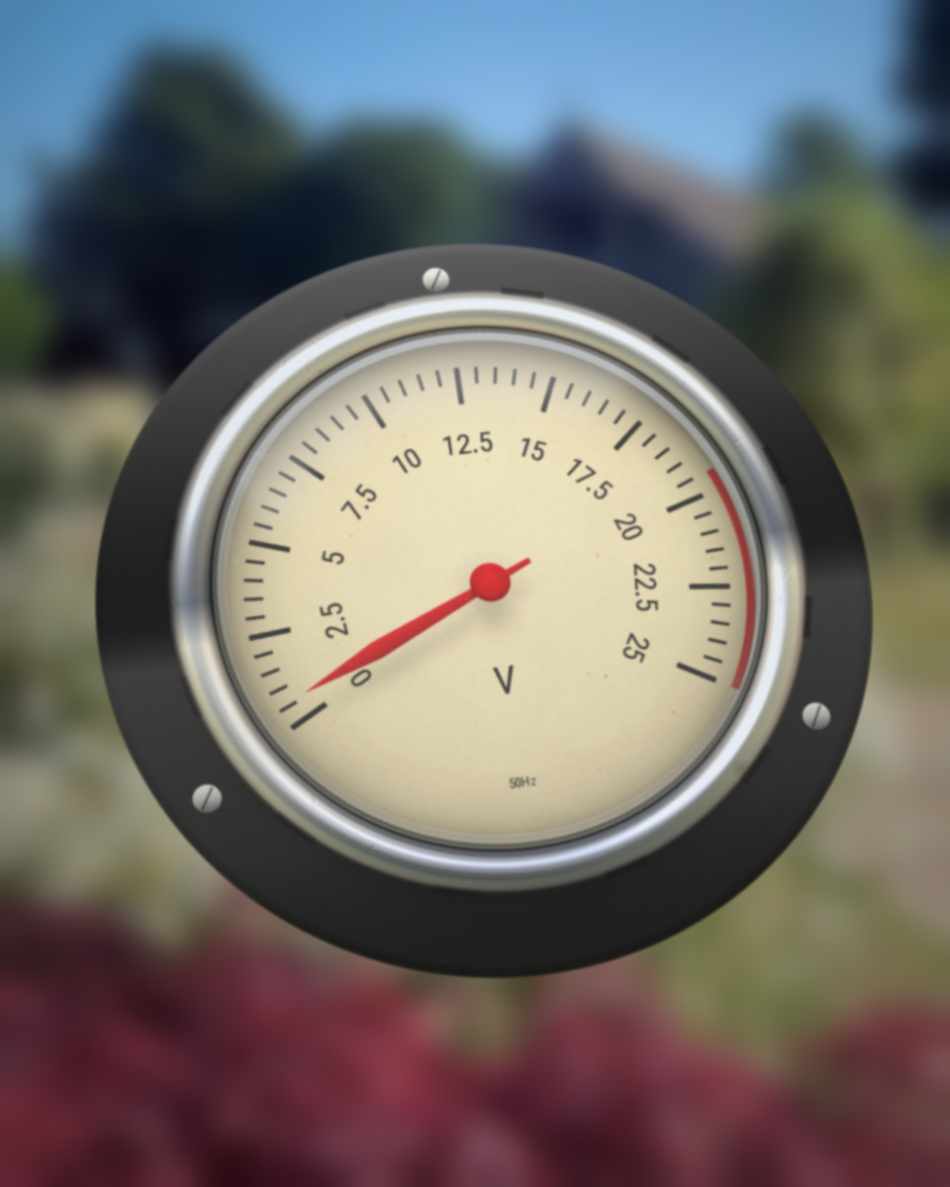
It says value=0.5 unit=V
